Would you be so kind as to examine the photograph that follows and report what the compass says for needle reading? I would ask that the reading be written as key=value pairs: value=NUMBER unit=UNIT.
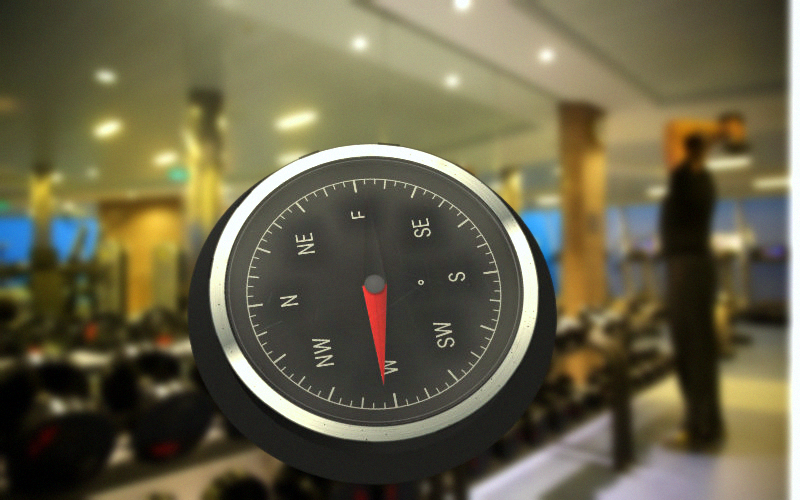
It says value=275 unit=°
